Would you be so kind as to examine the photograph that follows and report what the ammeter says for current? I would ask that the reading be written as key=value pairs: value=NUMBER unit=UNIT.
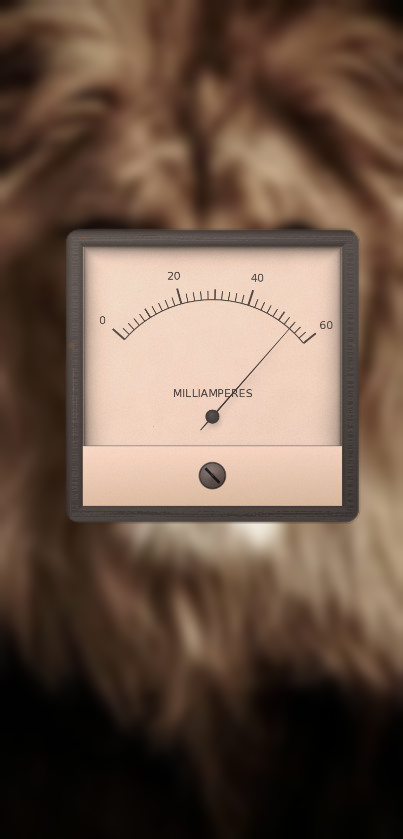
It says value=54 unit=mA
